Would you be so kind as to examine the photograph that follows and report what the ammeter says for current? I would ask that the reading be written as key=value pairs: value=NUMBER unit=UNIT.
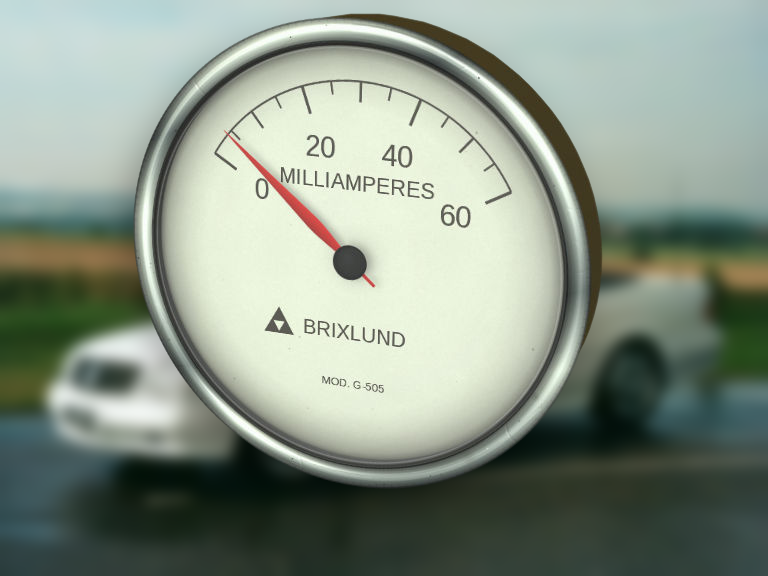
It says value=5 unit=mA
